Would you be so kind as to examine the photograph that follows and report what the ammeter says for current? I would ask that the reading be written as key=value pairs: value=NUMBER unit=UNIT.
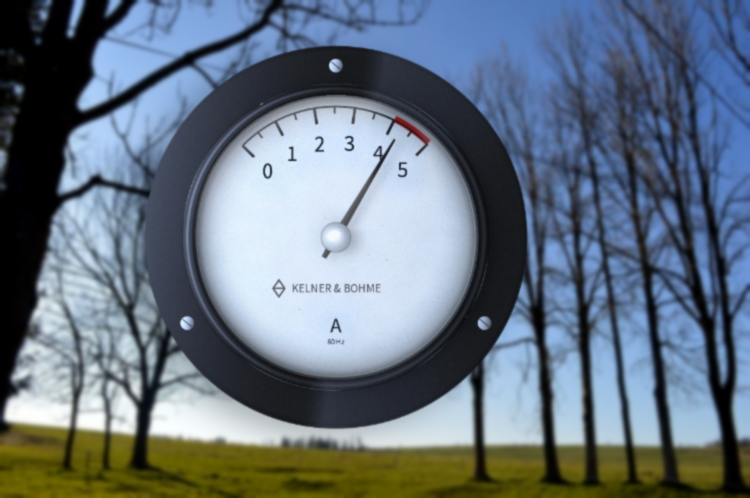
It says value=4.25 unit=A
